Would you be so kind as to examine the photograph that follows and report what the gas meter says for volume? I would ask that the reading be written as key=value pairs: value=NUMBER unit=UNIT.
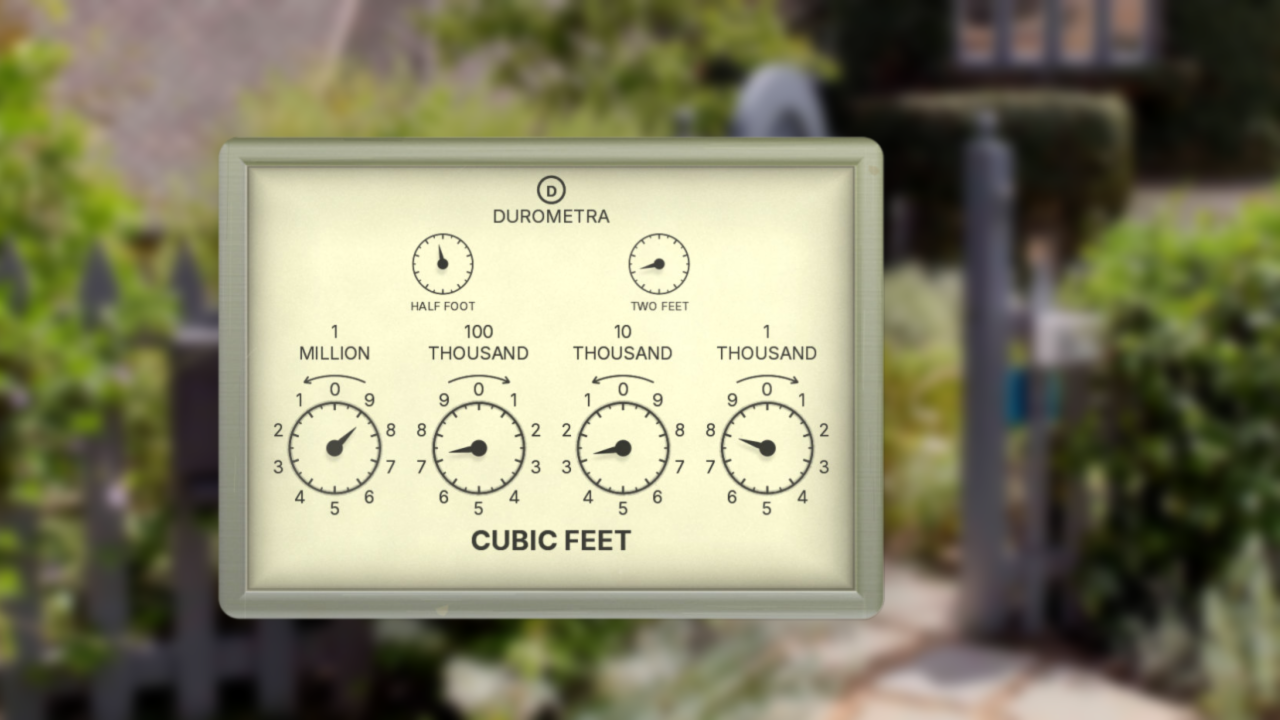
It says value=872800 unit=ft³
